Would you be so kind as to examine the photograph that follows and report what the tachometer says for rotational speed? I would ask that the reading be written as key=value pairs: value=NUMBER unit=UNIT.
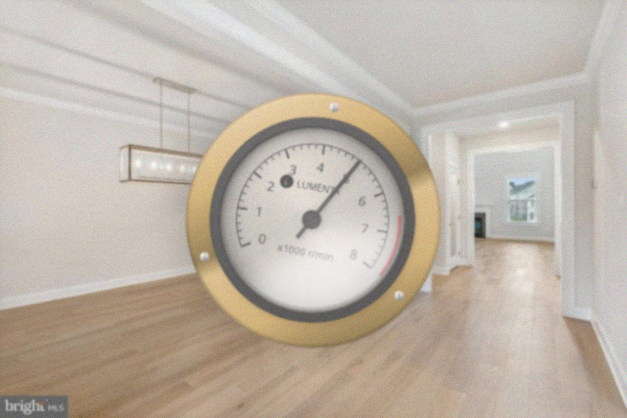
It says value=5000 unit=rpm
